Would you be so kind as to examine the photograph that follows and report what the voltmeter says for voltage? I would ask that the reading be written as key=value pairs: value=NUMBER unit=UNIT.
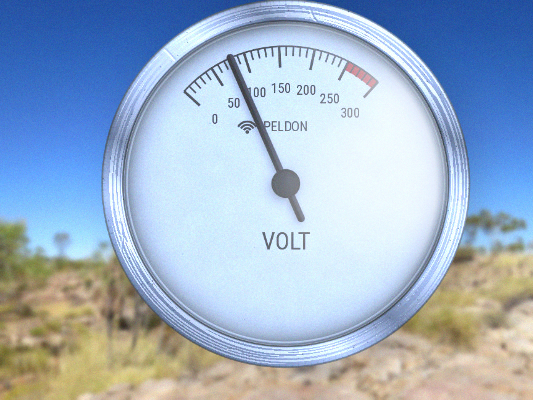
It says value=80 unit=V
